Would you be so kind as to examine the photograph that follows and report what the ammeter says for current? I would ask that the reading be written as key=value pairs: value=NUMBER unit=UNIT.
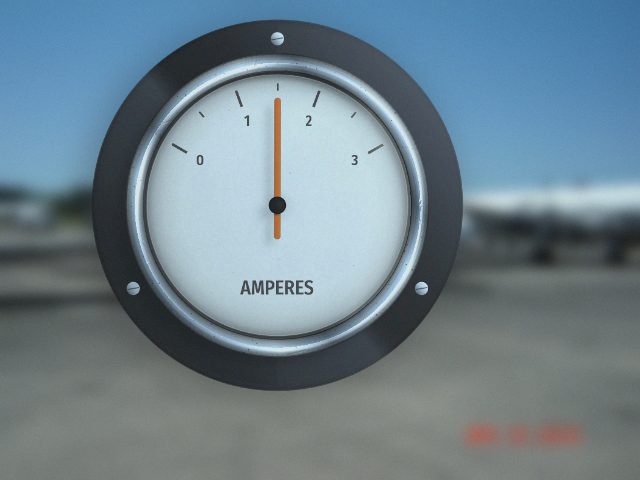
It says value=1.5 unit=A
